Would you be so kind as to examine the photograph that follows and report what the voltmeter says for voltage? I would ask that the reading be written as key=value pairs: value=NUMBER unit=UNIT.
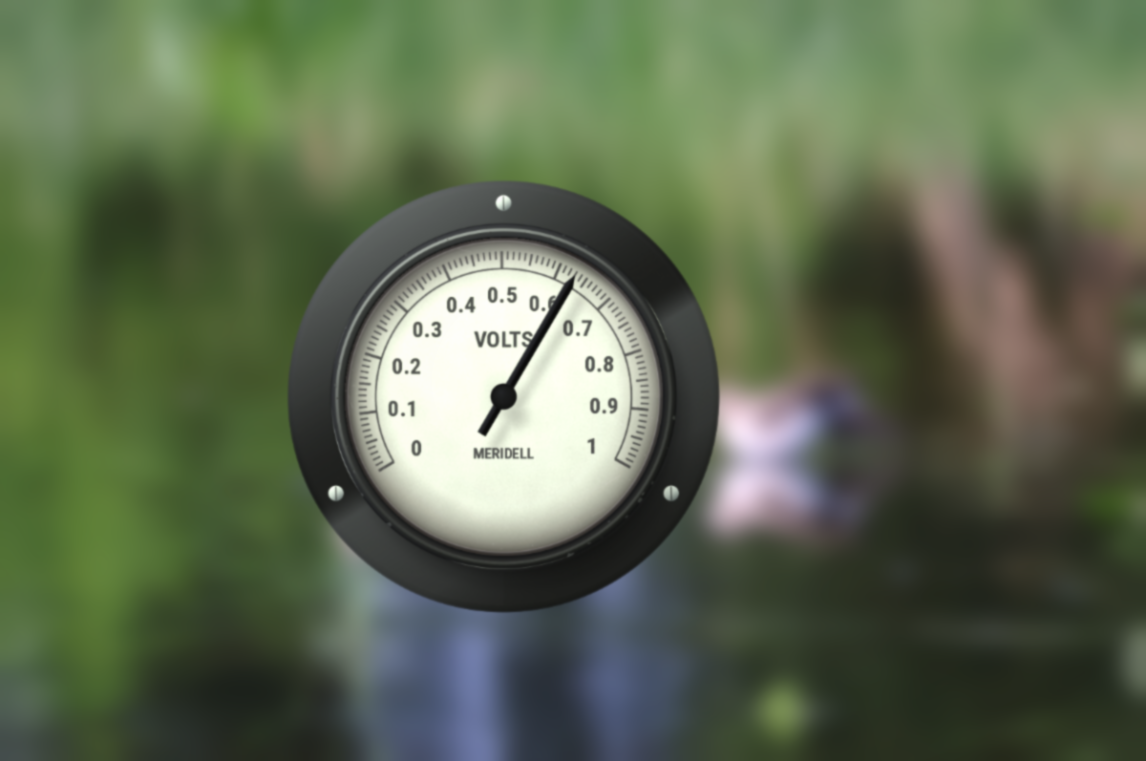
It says value=0.63 unit=V
